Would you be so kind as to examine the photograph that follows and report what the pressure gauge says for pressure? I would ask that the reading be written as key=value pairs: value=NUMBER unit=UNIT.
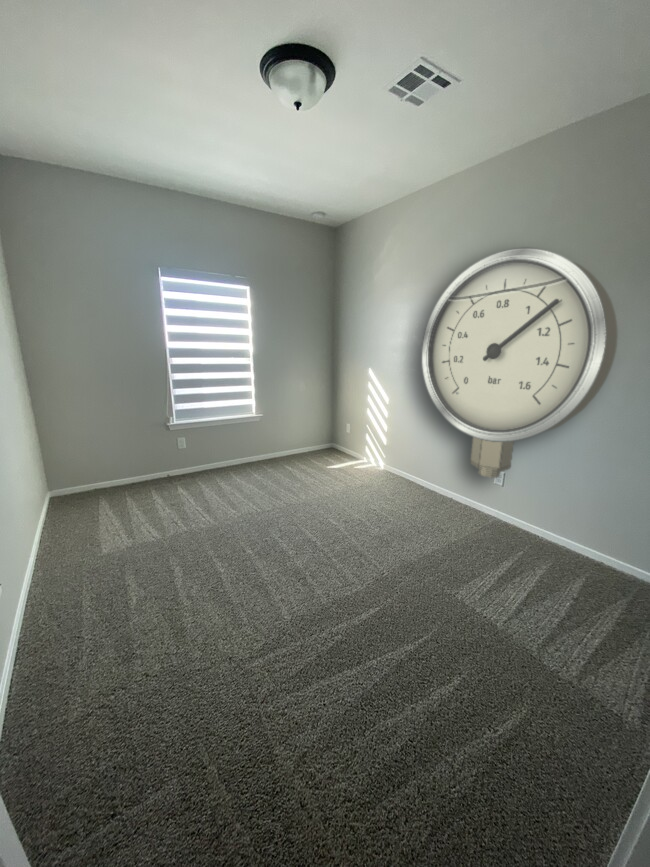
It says value=1.1 unit=bar
